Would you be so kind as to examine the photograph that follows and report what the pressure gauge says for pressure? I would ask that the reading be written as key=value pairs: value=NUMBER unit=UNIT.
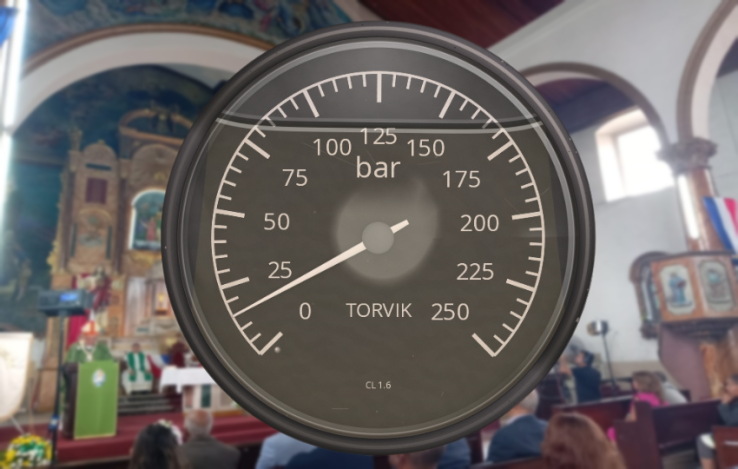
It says value=15 unit=bar
